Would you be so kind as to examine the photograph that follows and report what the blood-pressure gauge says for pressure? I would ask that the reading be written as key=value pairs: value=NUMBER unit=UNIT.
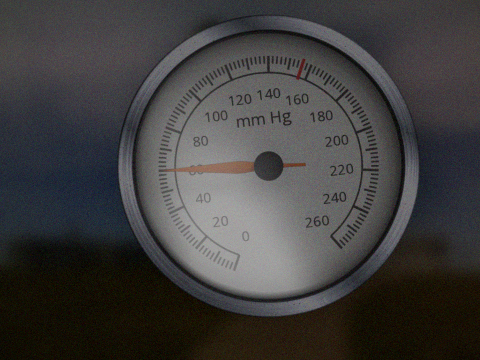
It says value=60 unit=mmHg
